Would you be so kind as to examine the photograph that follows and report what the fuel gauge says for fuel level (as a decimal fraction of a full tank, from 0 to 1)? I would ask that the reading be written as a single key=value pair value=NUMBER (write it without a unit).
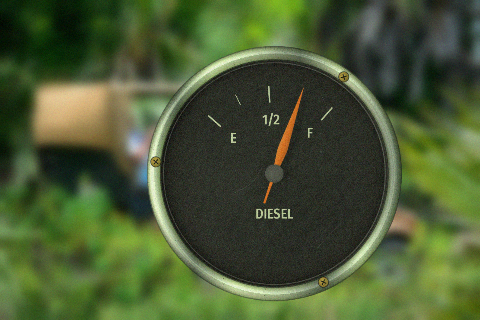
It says value=0.75
